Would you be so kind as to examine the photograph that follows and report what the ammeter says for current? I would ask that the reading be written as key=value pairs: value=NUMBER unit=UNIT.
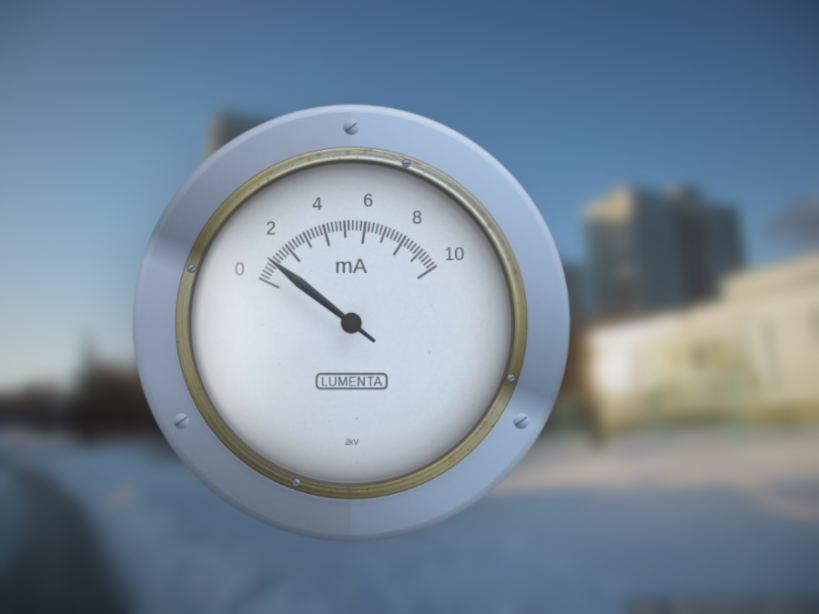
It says value=1 unit=mA
